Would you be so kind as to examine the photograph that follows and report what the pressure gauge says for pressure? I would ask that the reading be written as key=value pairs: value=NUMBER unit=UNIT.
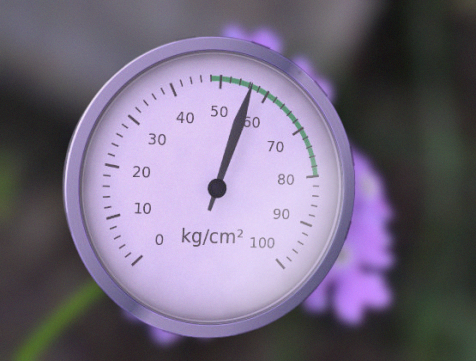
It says value=56 unit=kg/cm²
